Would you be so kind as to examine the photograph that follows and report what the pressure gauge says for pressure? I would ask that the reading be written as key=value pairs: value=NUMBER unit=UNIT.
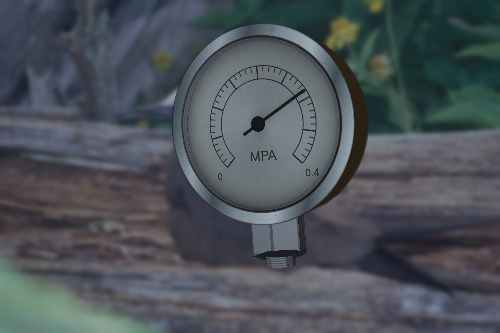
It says value=0.29 unit=MPa
